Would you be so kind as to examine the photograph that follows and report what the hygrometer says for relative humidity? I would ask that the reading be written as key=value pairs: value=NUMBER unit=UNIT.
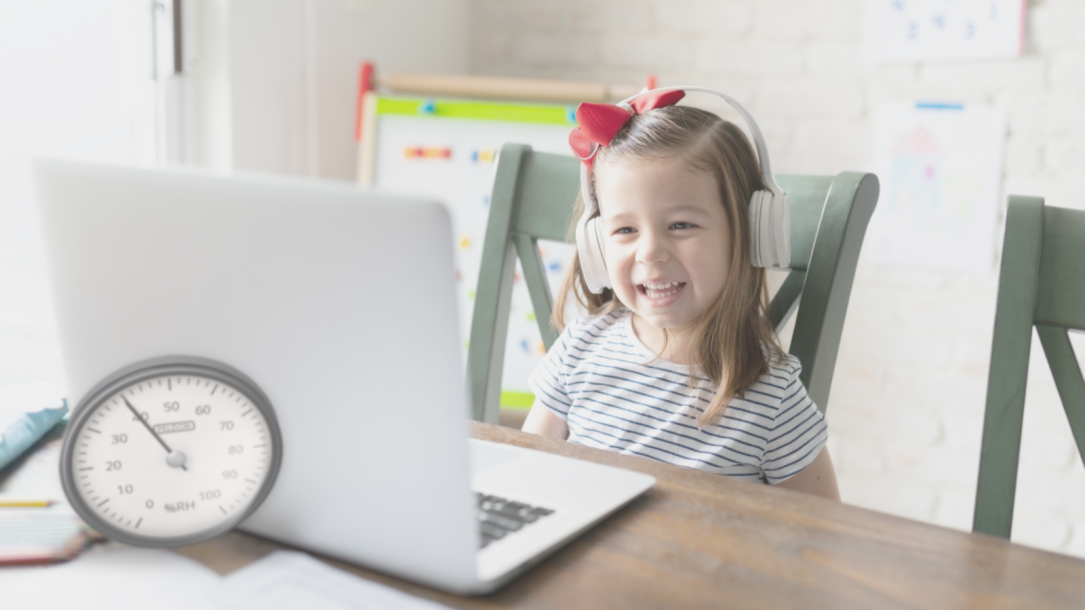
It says value=40 unit=%
